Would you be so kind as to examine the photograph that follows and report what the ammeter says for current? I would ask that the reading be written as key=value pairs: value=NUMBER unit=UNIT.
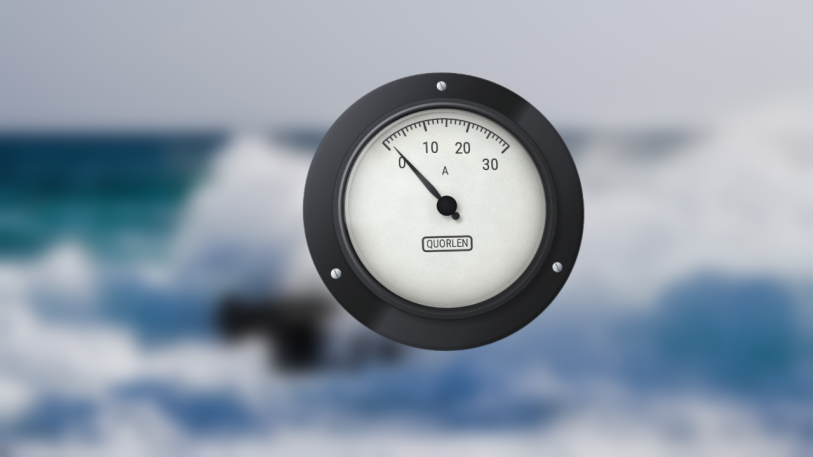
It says value=1 unit=A
